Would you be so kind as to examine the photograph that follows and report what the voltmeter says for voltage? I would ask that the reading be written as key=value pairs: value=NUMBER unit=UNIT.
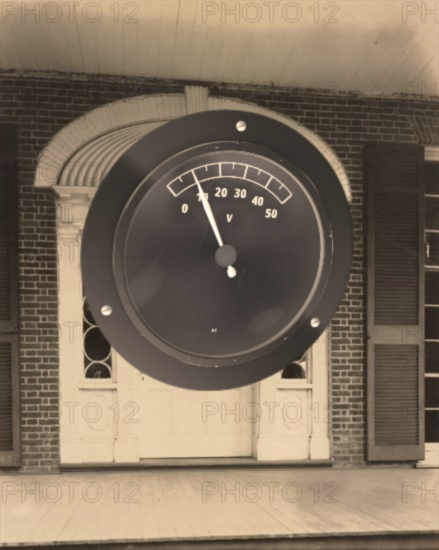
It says value=10 unit=V
